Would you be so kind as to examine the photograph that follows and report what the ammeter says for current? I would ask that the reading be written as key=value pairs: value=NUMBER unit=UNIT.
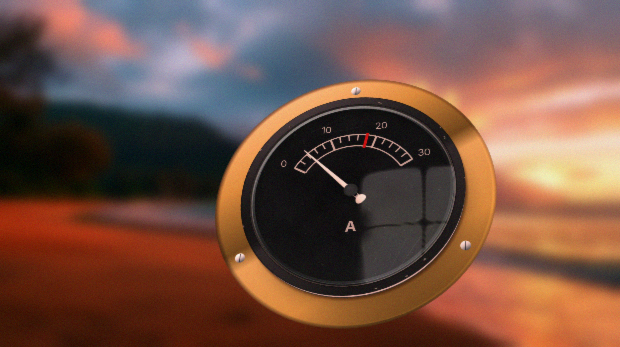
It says value=4 unit=A
